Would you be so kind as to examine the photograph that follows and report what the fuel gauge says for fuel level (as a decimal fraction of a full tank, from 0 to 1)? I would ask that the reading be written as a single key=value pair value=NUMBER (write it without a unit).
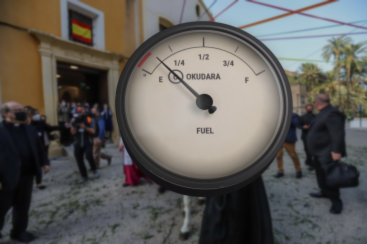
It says value=0.125
